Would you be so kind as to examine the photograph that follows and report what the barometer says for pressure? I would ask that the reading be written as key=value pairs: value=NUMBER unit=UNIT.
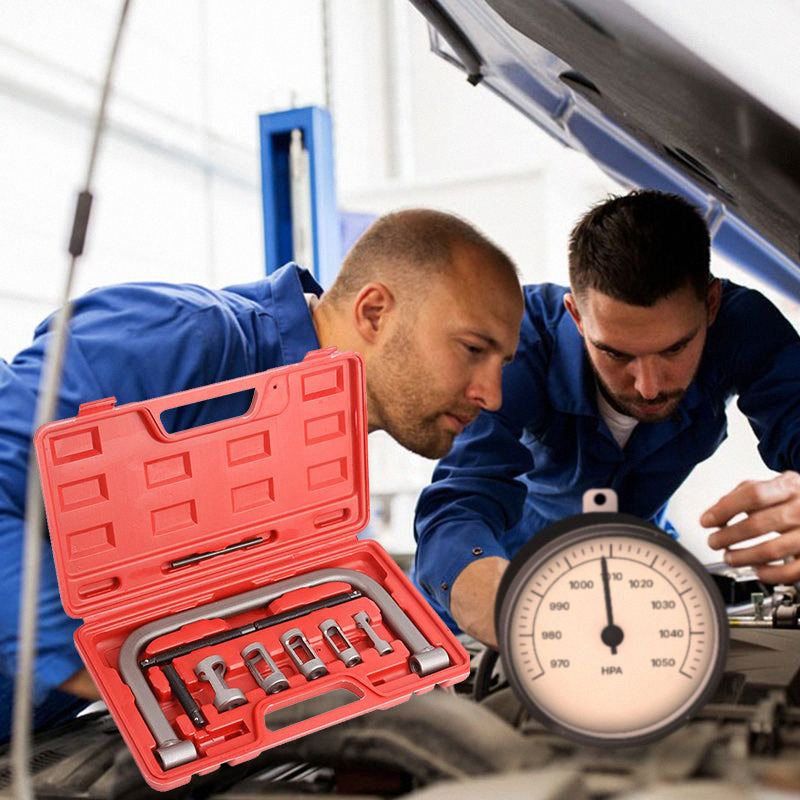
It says value=1008 unit=hPa
